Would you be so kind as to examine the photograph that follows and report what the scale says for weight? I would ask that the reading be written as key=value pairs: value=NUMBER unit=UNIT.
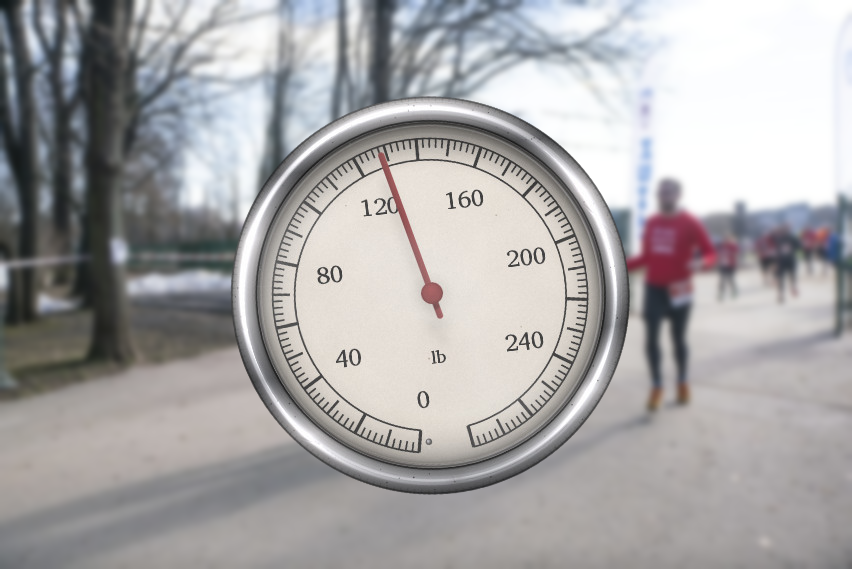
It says value=128 unit=lb
